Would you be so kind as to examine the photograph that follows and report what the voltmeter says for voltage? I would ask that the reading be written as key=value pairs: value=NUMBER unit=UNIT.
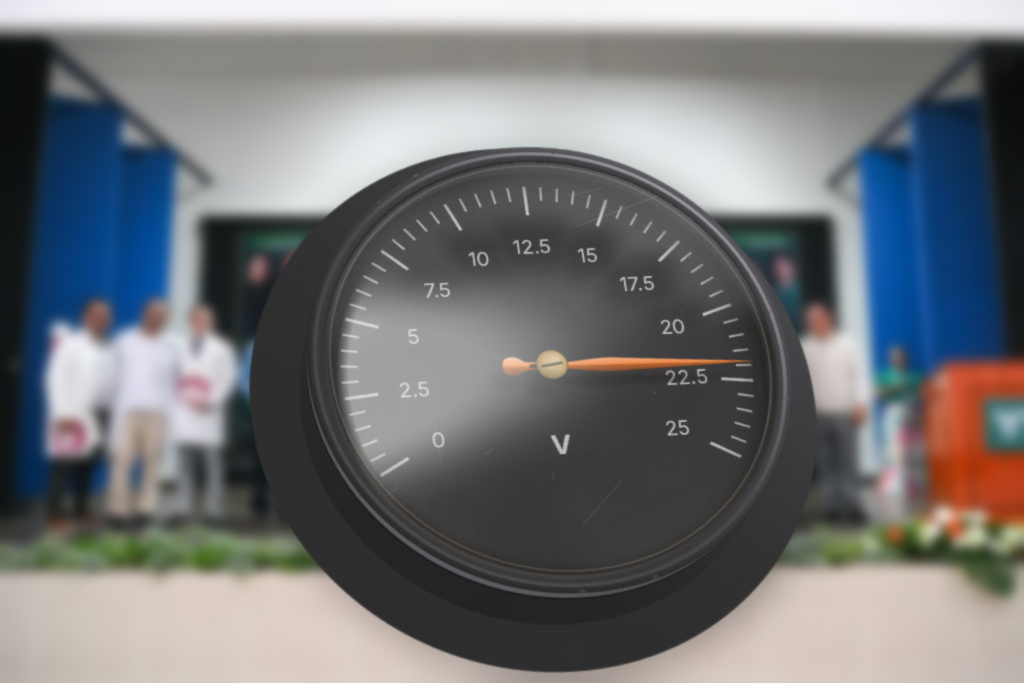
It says value=22 unit=V
